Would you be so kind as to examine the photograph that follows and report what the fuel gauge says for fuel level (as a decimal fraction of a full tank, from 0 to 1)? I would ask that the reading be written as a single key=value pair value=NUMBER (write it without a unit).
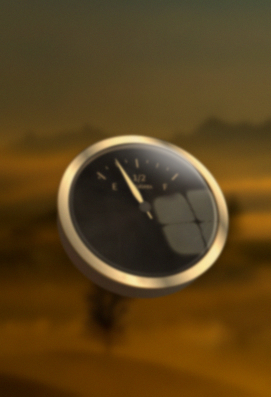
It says value=0.25
